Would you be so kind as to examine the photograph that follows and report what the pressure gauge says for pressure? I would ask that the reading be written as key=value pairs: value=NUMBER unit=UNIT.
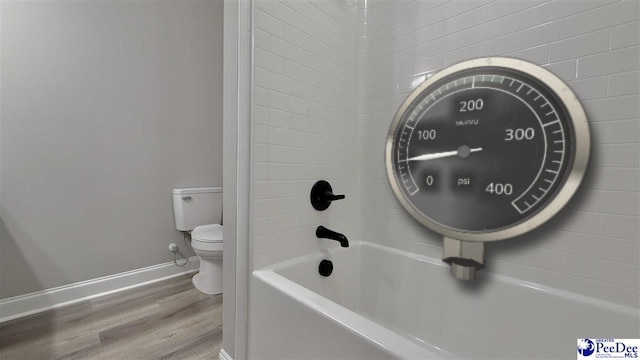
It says value=50 unit=psi
